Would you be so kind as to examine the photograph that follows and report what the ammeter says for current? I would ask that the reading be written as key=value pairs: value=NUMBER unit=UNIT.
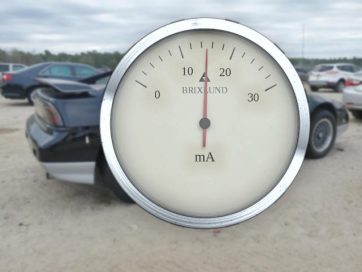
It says value=15 unit=mA
